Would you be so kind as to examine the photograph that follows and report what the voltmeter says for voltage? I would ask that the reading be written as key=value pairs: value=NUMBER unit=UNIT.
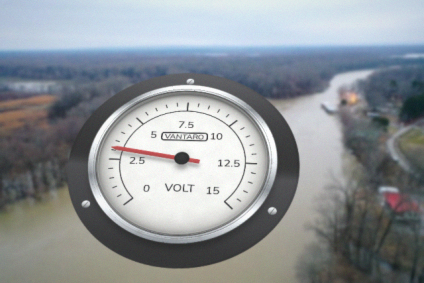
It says value=3 unit=V
